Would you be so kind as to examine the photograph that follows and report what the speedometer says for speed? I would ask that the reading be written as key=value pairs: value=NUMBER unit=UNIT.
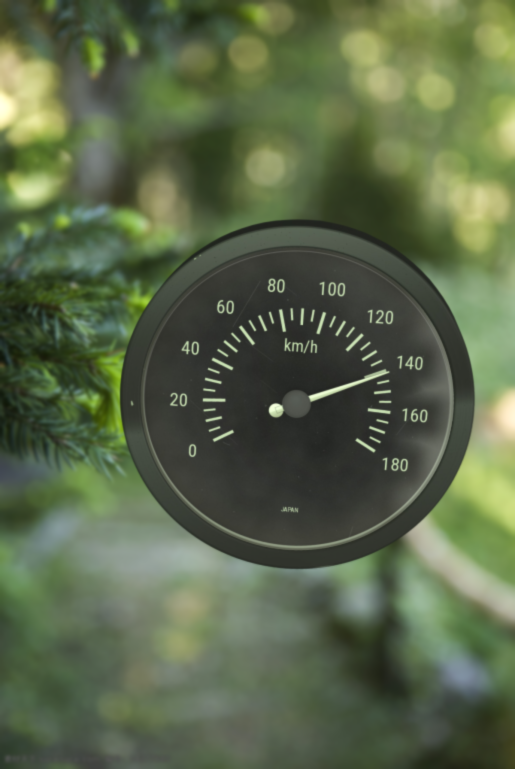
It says value=140 unit=km/h
